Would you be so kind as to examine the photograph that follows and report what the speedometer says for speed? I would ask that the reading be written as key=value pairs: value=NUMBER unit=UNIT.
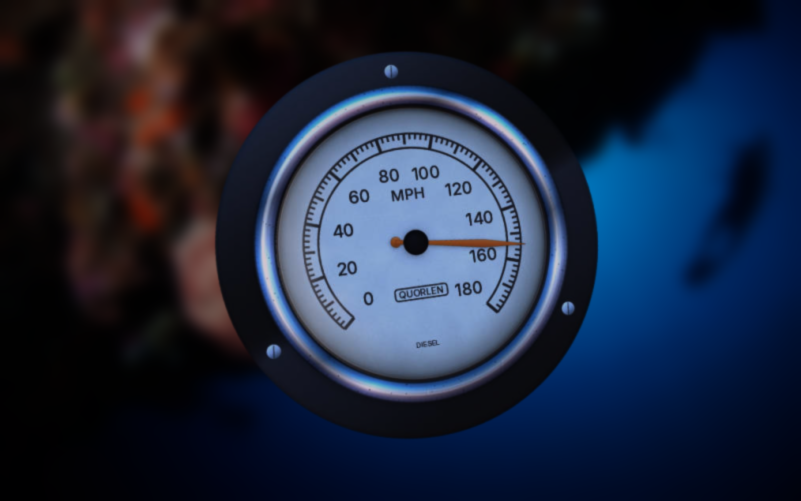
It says value=154 unit=mph
